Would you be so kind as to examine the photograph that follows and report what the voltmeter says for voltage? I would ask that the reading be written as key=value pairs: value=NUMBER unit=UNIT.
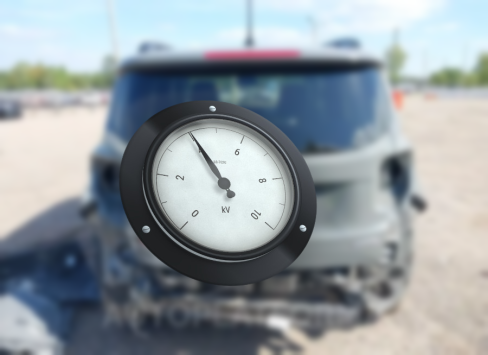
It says value=4 unit=kV
